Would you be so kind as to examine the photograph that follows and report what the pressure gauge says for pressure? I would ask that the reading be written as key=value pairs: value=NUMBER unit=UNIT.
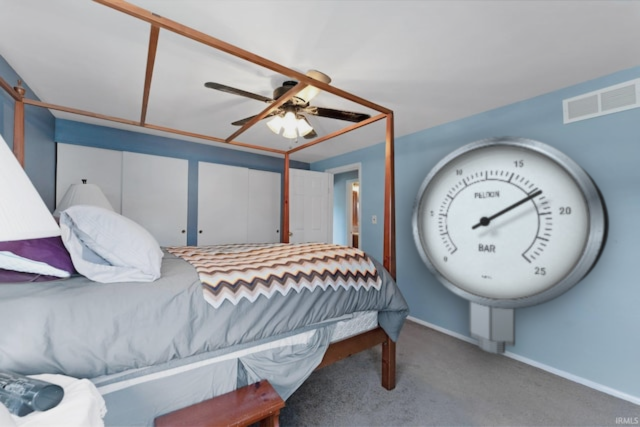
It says value=18 unit=bar
